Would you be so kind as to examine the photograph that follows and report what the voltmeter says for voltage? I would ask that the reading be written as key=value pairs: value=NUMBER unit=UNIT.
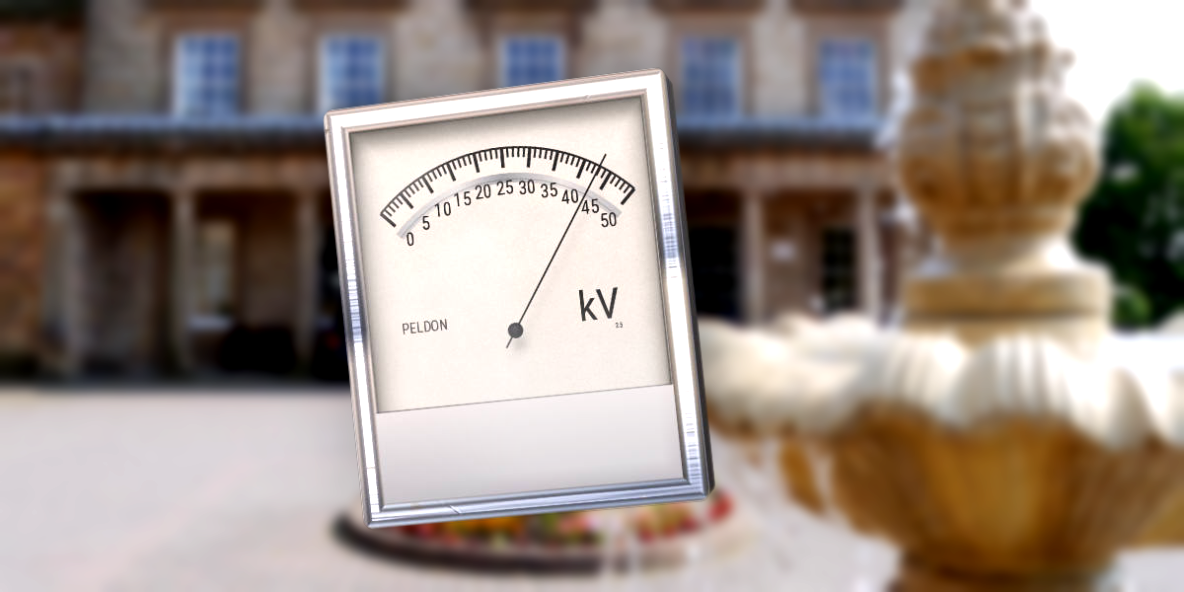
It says value=43 unit=kV
